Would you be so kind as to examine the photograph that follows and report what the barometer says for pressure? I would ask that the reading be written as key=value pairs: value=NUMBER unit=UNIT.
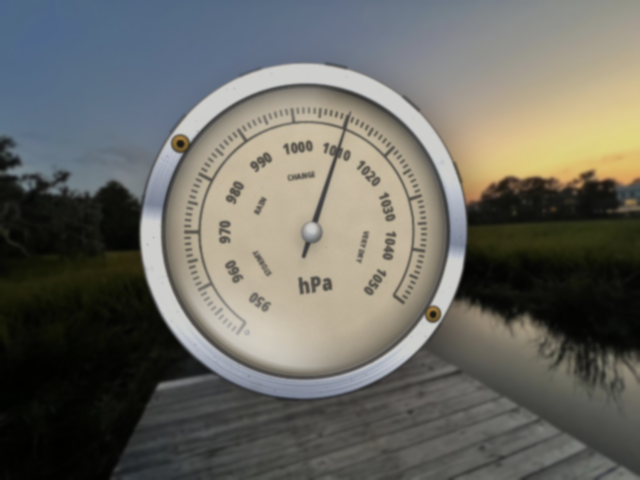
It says value=1010 unit=hPa
